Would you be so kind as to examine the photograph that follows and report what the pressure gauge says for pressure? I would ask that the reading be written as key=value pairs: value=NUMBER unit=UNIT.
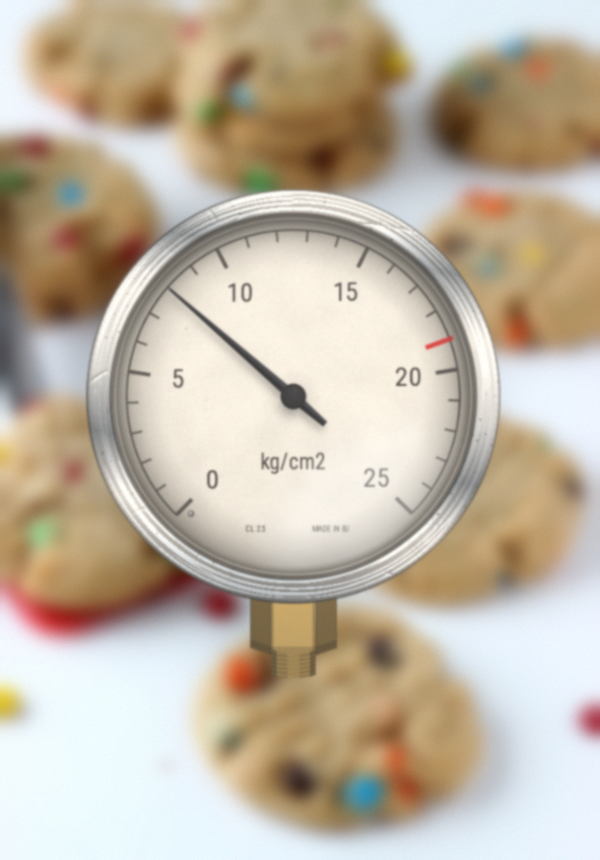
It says value=8 unit=kg/cm²
